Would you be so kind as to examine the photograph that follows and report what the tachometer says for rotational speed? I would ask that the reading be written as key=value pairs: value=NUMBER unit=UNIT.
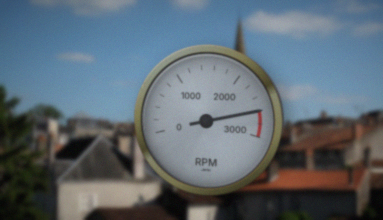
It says value=2600 unit=rpm
